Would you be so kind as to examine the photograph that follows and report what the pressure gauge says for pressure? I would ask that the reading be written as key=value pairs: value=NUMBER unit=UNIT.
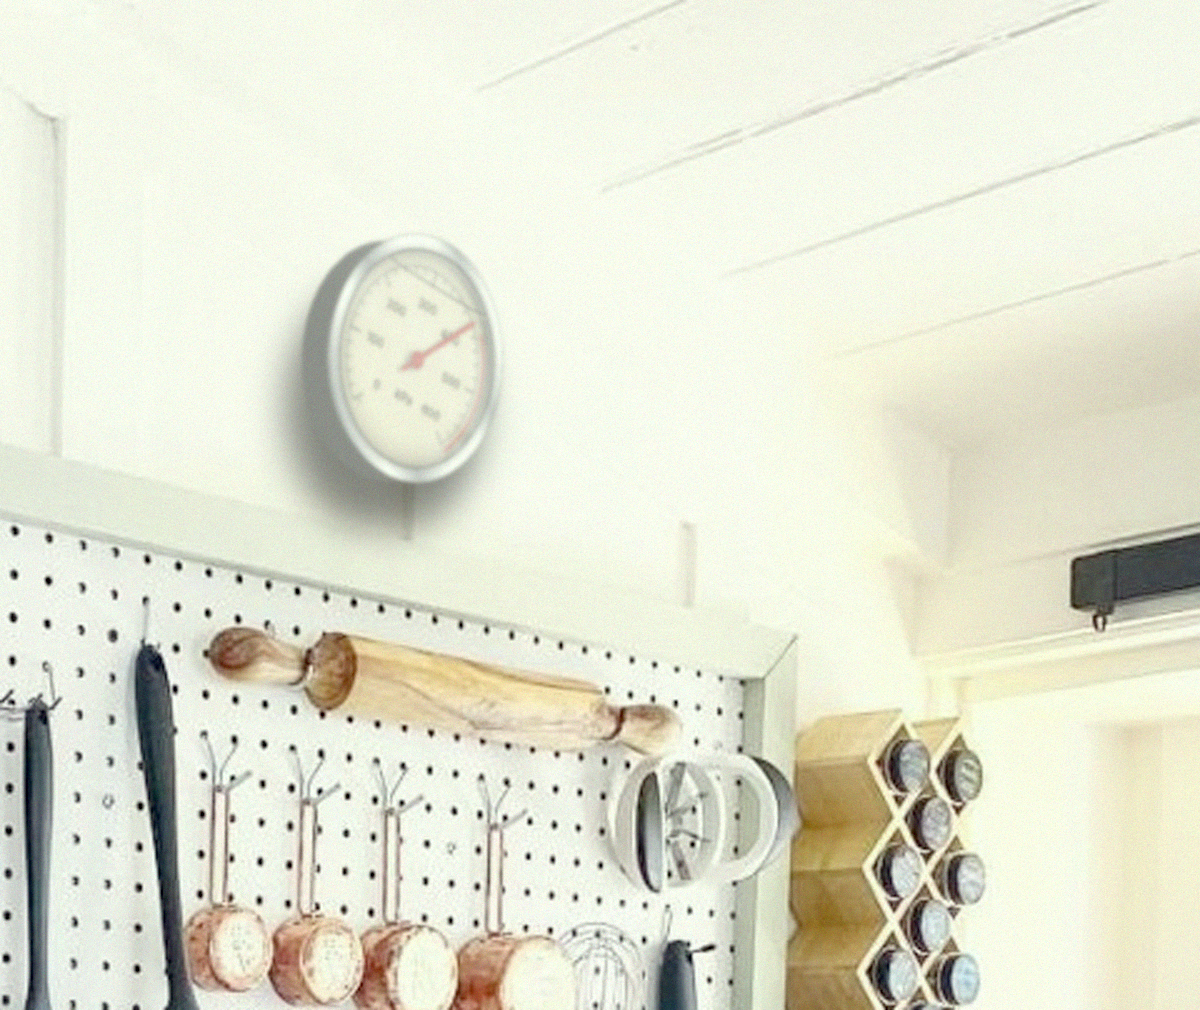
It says value=400 unit=kPa
